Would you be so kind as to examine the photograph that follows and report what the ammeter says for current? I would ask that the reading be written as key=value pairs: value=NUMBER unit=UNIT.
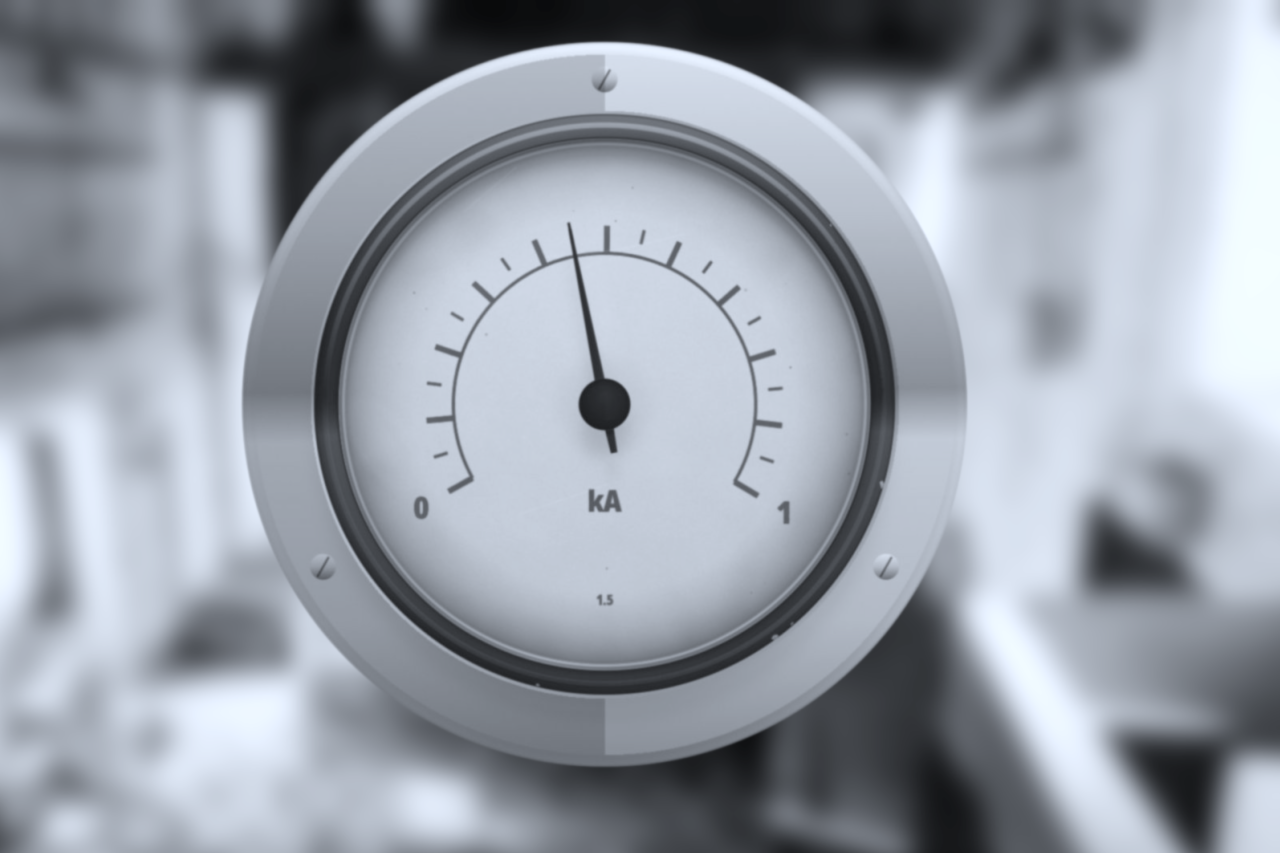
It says value=0.45 unit=kA
